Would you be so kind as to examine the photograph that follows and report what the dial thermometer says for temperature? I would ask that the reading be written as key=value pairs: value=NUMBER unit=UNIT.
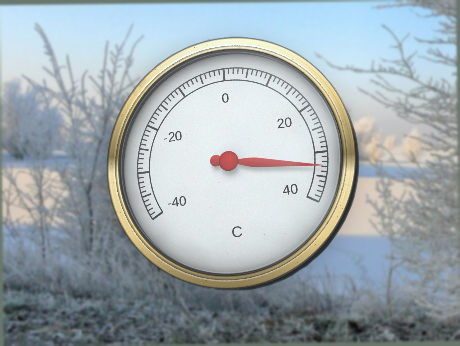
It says value=33 unit=°C
